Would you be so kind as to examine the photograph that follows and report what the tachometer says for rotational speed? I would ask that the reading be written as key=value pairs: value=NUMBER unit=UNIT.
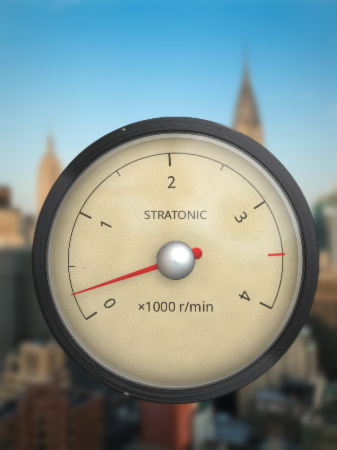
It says value=250 unit=rpm
